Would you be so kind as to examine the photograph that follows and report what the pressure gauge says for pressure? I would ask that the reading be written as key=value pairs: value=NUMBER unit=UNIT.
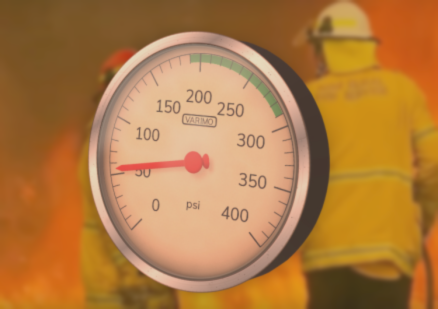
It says value=55 unit=psi
